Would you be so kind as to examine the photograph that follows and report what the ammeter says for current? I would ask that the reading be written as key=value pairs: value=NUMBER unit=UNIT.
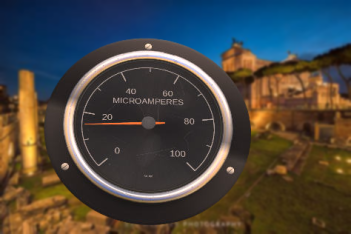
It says value=15 unit=µA
